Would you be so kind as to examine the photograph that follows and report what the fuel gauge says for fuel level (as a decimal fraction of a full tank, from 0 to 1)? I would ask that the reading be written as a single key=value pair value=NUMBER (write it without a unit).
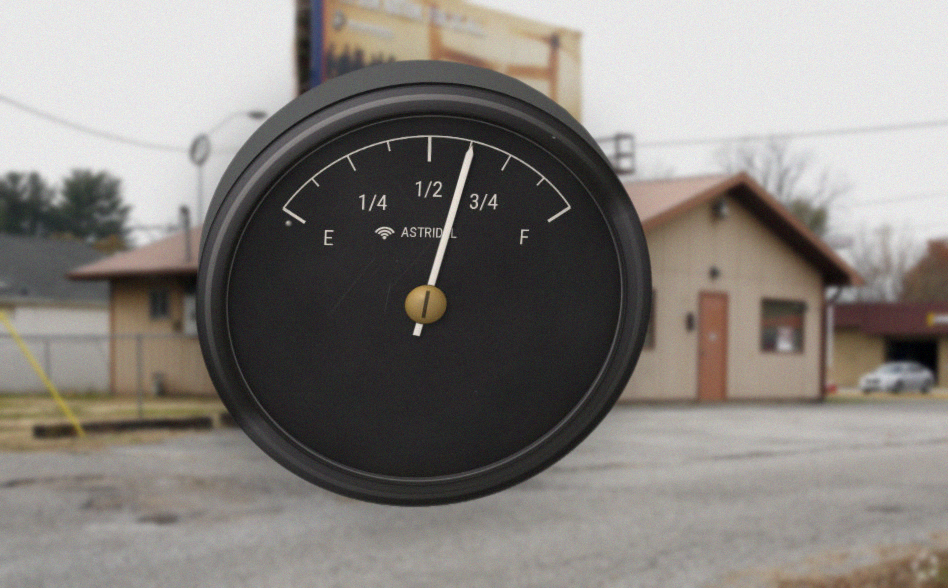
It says value=0.625
